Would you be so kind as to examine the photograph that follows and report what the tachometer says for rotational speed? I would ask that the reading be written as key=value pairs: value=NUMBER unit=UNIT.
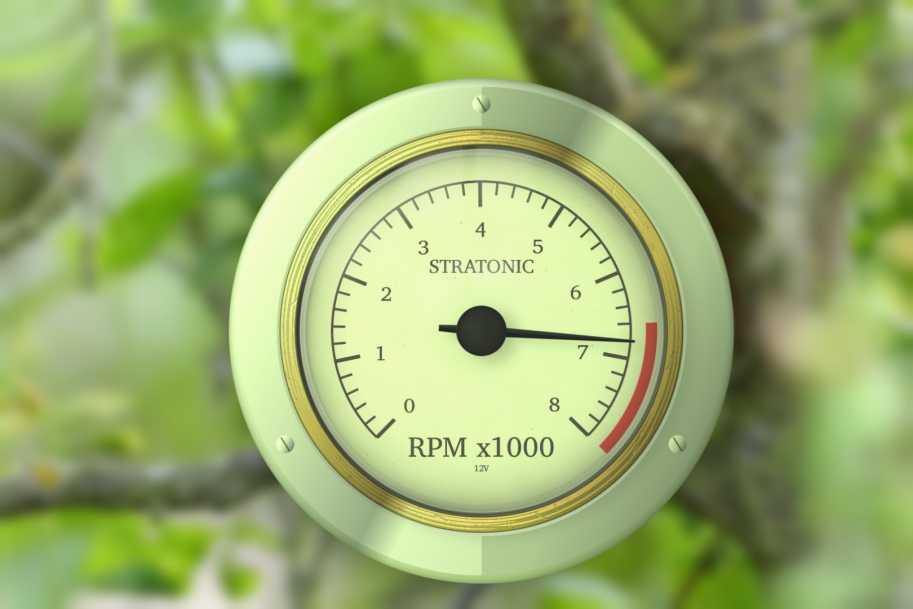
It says value=6800 unit=rpm
